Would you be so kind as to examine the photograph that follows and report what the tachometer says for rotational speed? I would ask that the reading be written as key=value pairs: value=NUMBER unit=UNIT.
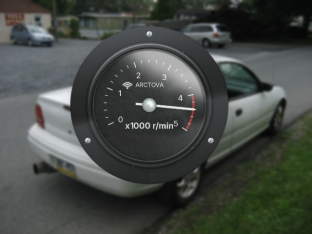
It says value=4400 unit=rpm
